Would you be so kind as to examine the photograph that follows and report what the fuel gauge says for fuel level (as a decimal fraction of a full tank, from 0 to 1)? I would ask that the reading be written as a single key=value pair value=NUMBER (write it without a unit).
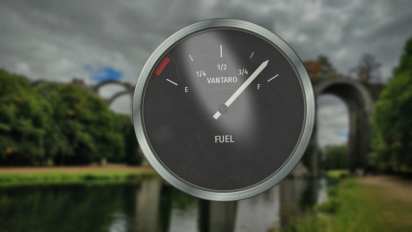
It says value=0.875
